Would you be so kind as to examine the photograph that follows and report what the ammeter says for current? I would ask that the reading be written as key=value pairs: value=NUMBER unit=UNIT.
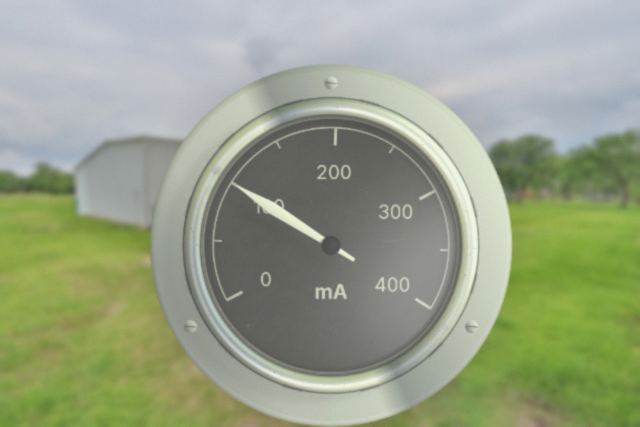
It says value=100 unit=mA
